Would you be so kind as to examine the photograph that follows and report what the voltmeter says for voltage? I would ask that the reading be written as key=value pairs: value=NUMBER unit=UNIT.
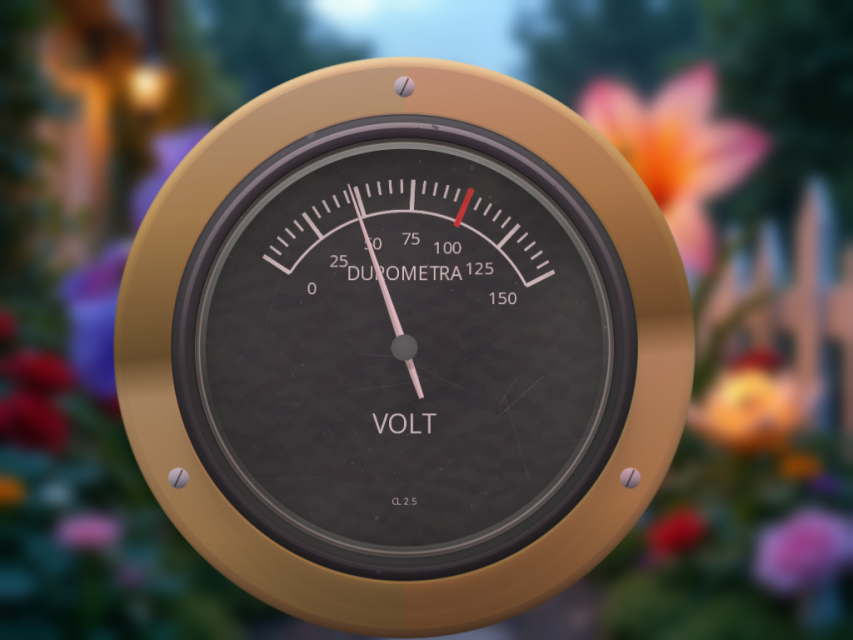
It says value=47.5 unit=V
